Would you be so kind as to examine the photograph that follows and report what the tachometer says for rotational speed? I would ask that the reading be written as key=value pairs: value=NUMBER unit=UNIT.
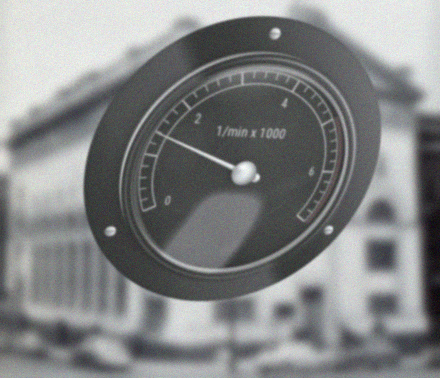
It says value=1400 unit=rpm
